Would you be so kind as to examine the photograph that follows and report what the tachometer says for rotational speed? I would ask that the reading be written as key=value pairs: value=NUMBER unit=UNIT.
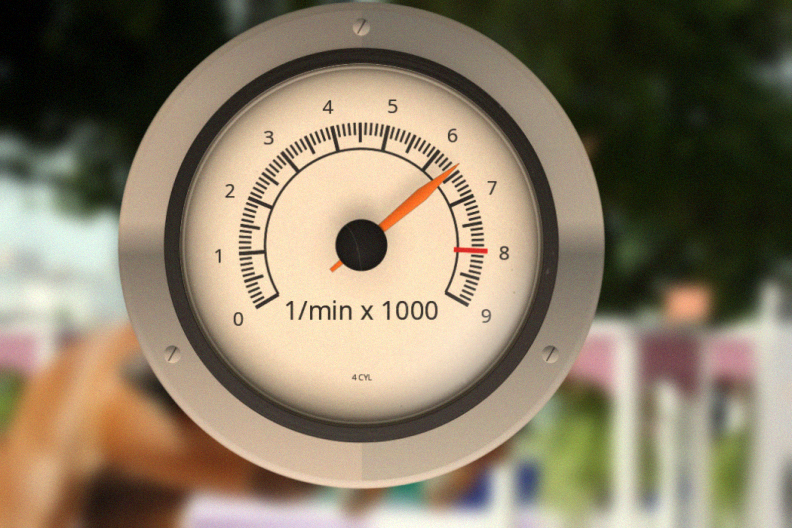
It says value=6400 unit=rpm
